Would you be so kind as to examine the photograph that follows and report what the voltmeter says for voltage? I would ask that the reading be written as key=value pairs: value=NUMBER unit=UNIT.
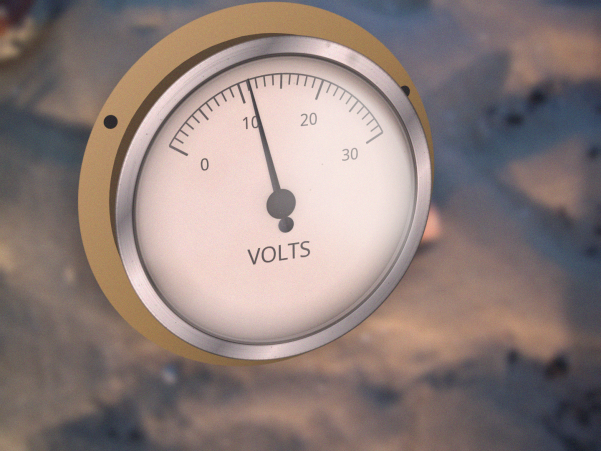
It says value=11 unit=V
